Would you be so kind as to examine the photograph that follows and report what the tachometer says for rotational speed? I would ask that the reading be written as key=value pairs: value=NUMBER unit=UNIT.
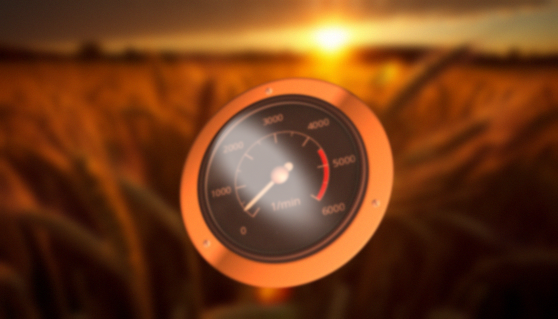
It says value=250 unit=rpm
